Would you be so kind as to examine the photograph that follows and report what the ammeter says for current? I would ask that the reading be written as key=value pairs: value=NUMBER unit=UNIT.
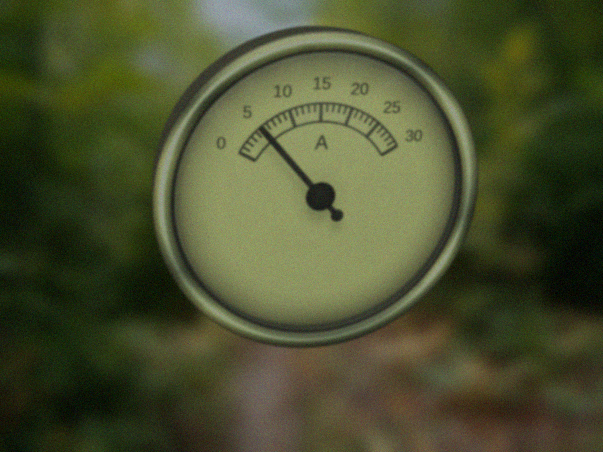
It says value=5 unit=A
